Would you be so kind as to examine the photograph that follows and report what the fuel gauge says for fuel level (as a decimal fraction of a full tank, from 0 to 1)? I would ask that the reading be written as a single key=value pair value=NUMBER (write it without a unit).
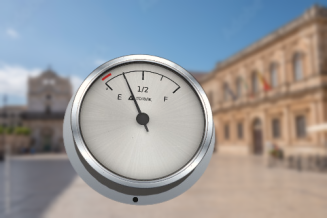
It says value=0.25
